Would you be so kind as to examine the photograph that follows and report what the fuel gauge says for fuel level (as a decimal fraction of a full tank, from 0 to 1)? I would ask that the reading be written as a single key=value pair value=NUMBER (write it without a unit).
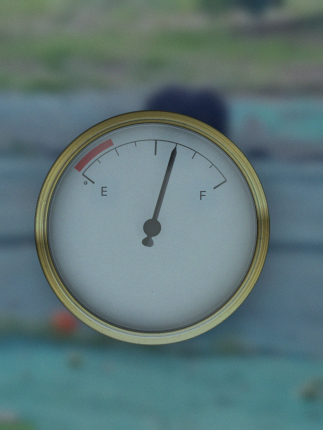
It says value=0.625
